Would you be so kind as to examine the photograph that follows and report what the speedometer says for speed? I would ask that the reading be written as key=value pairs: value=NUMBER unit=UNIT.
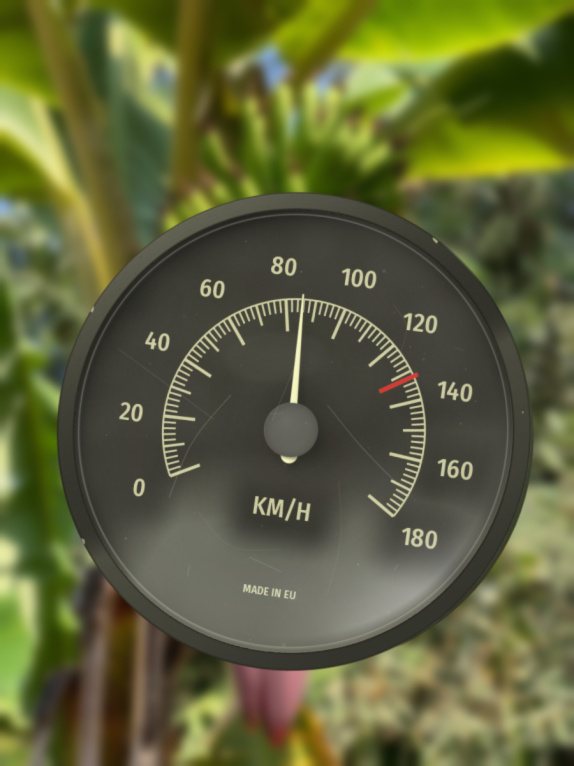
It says value=86 unit=km/h
